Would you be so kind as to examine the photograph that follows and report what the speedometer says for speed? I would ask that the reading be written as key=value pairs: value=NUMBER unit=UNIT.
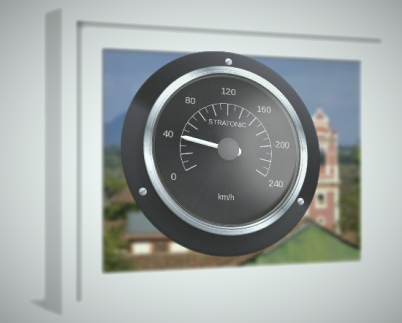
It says value=40 unit=km/h
